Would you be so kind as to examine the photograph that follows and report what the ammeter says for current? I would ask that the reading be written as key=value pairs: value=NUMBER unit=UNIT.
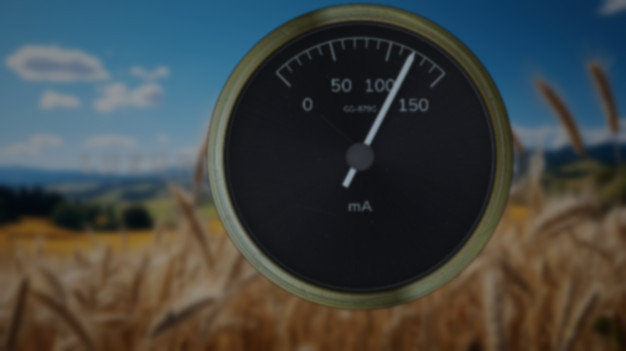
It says value=120 unit=mA
